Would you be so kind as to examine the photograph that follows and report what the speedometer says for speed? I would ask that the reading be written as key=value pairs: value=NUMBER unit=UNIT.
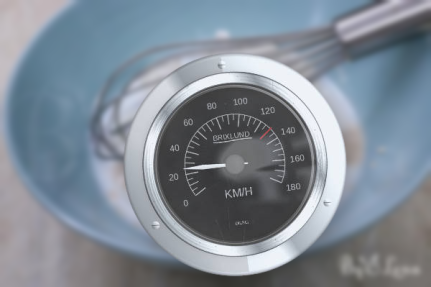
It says value=25 unit=km/h
